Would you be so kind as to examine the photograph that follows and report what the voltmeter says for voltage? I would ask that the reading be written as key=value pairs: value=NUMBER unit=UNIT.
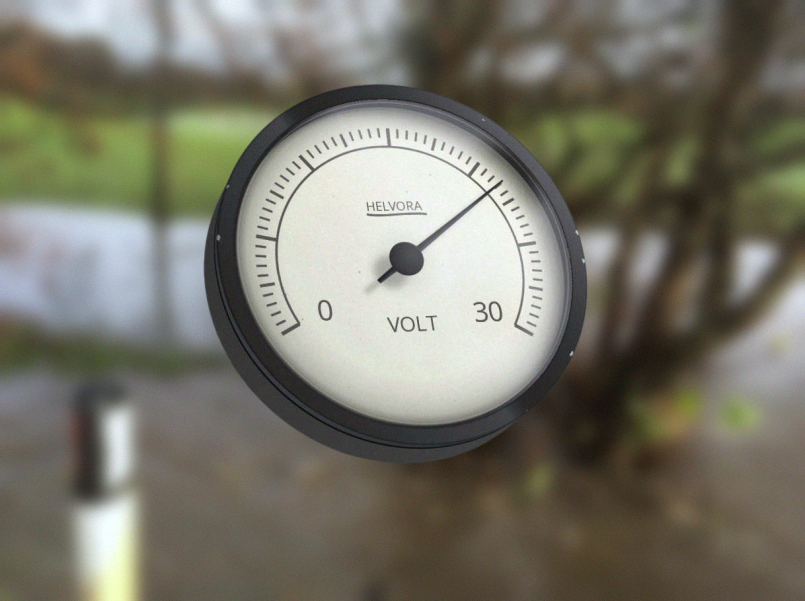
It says value=21.5 unit=V
